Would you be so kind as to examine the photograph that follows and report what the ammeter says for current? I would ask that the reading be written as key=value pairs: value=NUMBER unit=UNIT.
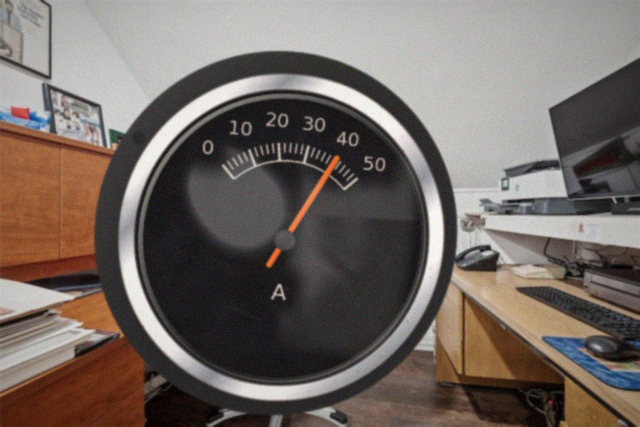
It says value=40 unit=A
